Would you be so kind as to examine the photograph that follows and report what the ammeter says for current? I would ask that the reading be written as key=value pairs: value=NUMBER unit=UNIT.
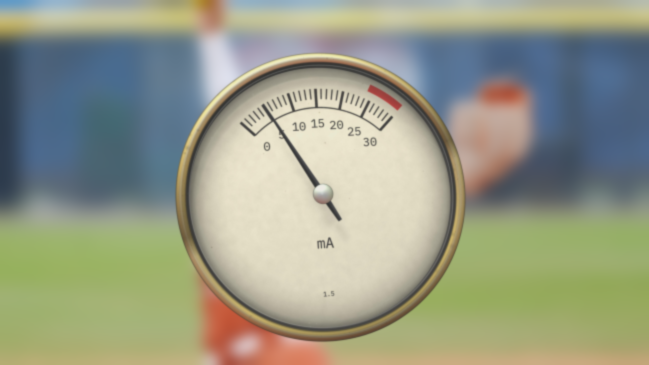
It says value=5 unit=mA
